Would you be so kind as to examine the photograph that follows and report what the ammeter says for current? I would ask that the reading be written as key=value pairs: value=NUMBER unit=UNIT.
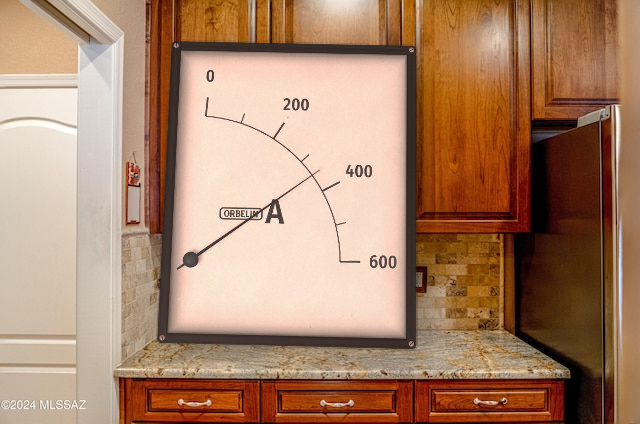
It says value=350 unit=A
